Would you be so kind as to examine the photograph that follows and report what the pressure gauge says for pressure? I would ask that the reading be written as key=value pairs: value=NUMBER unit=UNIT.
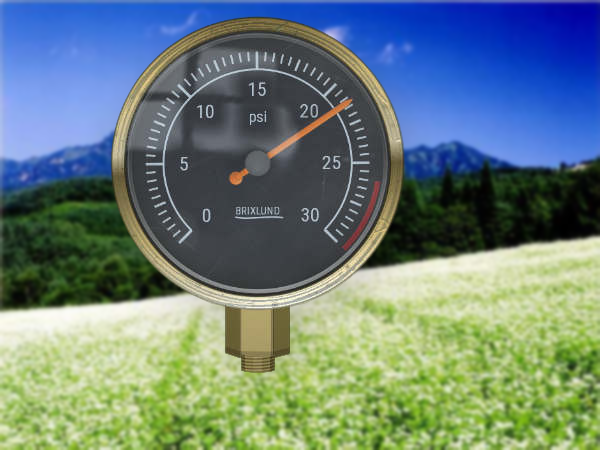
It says value=21.25 unit=psi
